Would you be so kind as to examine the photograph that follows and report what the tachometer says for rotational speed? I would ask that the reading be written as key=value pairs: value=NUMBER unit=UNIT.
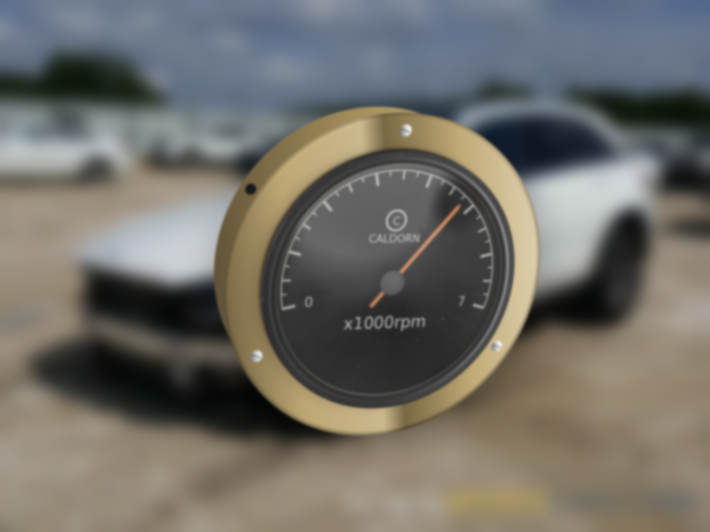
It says value=4750 unit=rpm
